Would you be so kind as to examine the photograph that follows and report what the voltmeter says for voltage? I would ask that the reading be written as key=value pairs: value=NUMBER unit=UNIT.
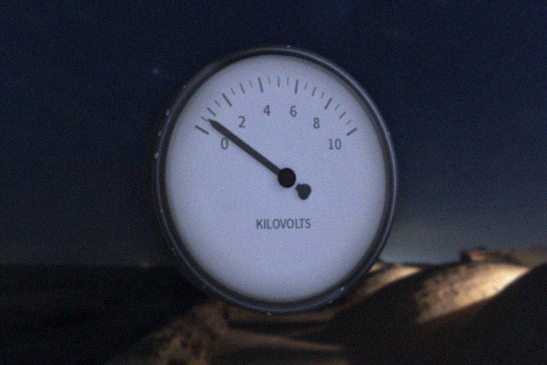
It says value=0.5 unit=kV
